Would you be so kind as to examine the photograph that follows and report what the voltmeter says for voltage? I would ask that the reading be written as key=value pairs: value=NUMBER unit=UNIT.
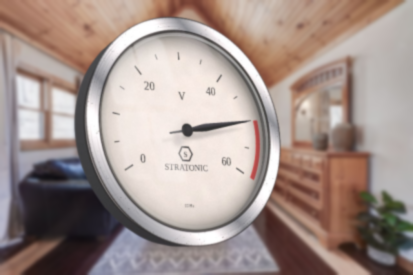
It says value=50 unit=V
